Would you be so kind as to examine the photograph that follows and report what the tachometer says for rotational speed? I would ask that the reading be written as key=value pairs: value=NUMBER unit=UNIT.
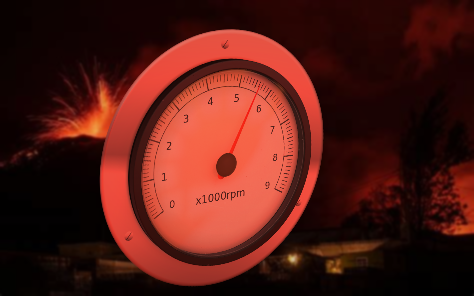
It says value=5500 unit=rpm
